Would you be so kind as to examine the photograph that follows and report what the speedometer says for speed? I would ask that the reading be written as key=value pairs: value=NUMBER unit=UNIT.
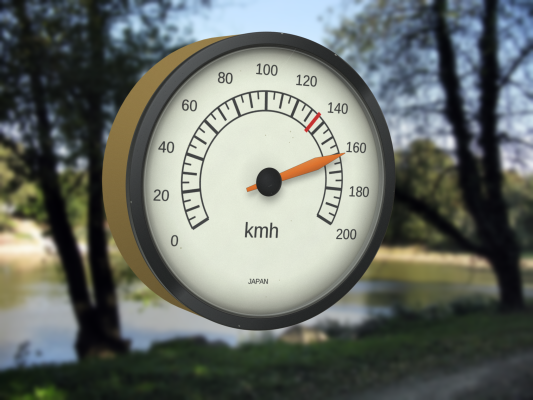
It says value=160 unit=km/h
